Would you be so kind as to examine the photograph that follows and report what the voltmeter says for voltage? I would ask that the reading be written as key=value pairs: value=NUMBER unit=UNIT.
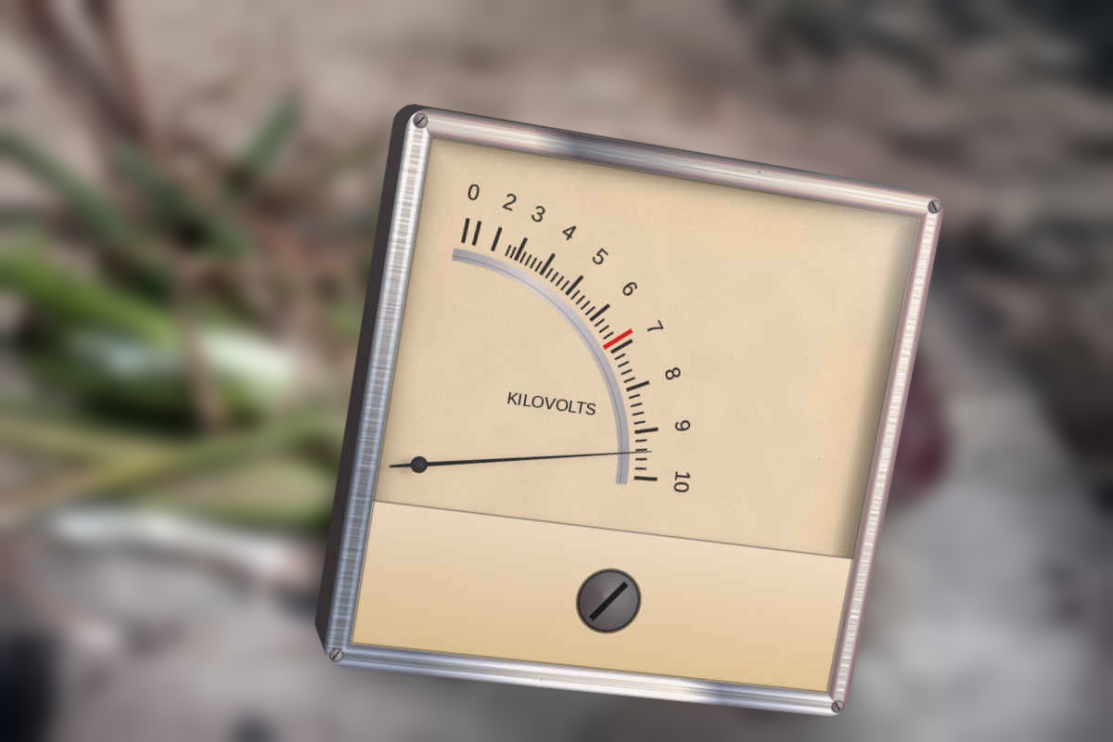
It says value=9.4 unit=kV
